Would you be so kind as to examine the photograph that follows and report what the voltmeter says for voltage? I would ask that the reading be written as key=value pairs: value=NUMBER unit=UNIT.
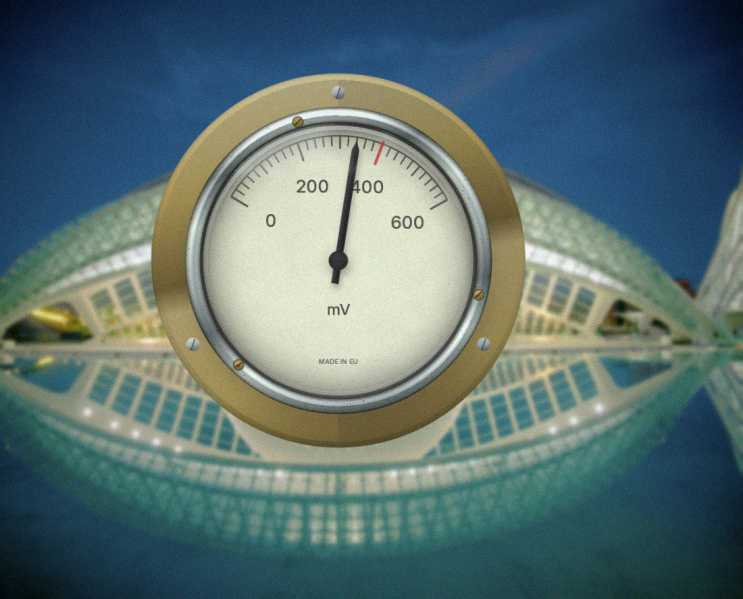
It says value=340 unit=mV
